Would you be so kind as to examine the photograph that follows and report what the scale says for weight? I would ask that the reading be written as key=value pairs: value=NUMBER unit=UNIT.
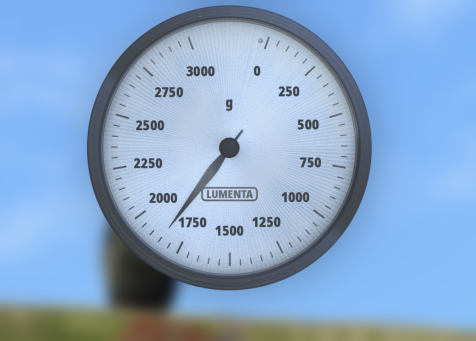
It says value=1850 unit=g
